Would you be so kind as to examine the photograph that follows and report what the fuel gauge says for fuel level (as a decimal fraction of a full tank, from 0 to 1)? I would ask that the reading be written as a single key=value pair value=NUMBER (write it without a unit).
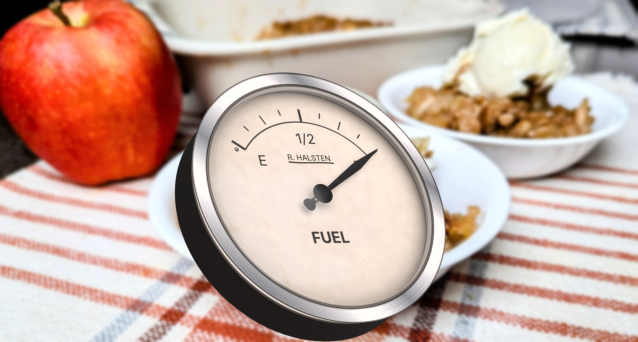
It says value=1
